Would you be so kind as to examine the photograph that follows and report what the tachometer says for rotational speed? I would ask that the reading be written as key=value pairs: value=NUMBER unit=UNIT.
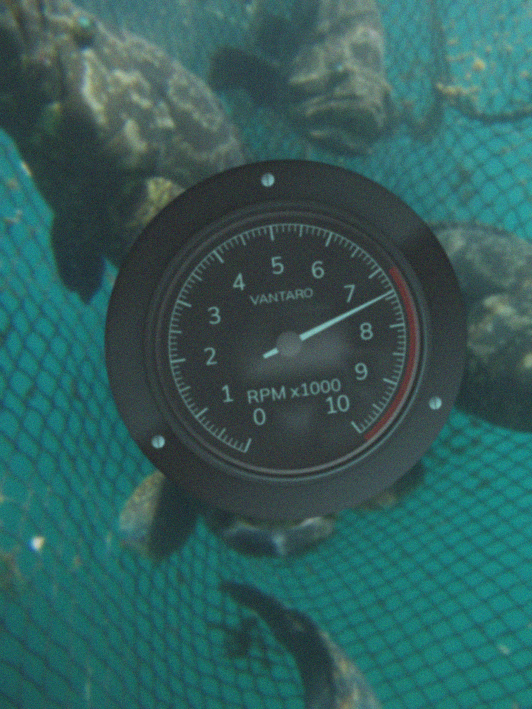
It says value=7400 unit=rpm
